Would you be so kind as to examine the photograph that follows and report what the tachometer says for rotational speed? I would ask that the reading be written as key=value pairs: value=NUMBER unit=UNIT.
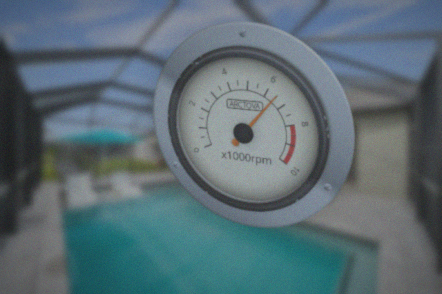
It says value=6500 unit=rpm
